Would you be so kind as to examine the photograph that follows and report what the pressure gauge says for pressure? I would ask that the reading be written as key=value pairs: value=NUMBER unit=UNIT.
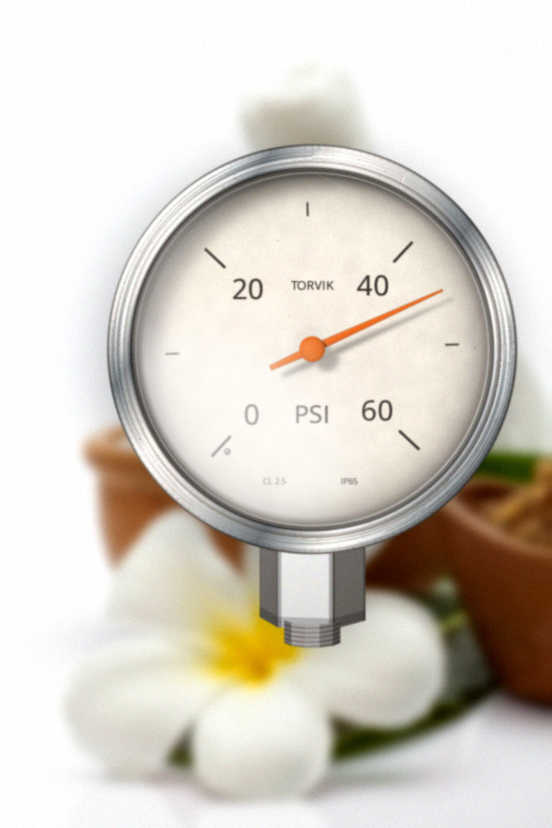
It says value=45 unit=psi
